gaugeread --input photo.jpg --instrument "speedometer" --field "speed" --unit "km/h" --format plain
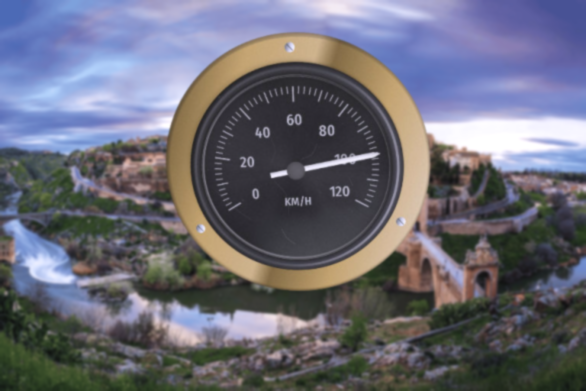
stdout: 100 km/h
